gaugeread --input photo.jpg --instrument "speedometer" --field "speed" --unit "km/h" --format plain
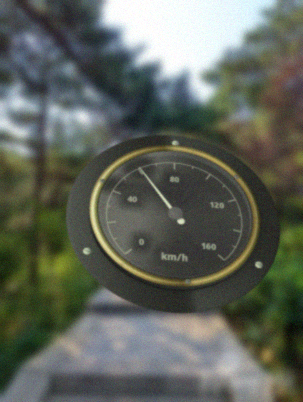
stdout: 60 km/h
